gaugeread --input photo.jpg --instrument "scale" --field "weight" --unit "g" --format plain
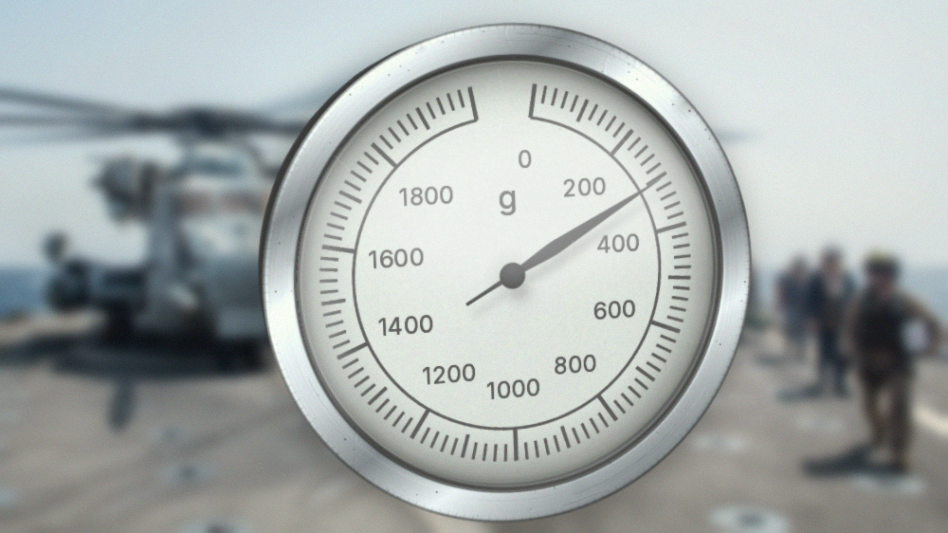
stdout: 300 g
